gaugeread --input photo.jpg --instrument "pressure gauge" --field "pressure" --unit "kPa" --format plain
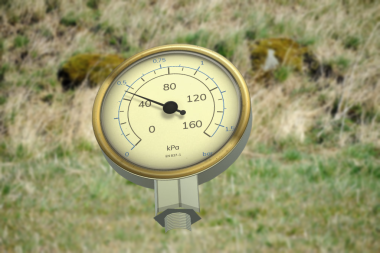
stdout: 45 kPa
